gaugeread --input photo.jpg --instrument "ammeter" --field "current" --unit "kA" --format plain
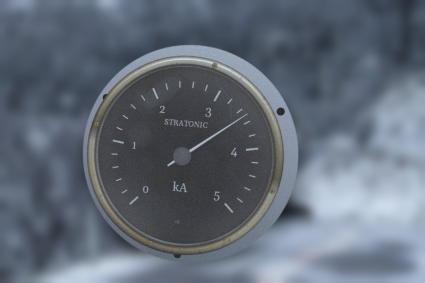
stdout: 3.5 kA
